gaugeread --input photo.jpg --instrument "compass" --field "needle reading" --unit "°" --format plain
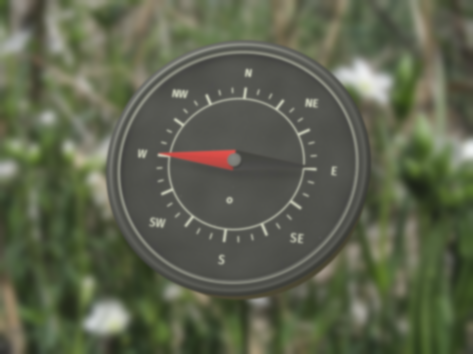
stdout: 270 °
